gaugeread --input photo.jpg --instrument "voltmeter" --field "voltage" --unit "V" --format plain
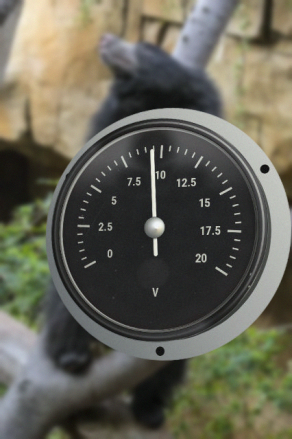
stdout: 9.5 V
